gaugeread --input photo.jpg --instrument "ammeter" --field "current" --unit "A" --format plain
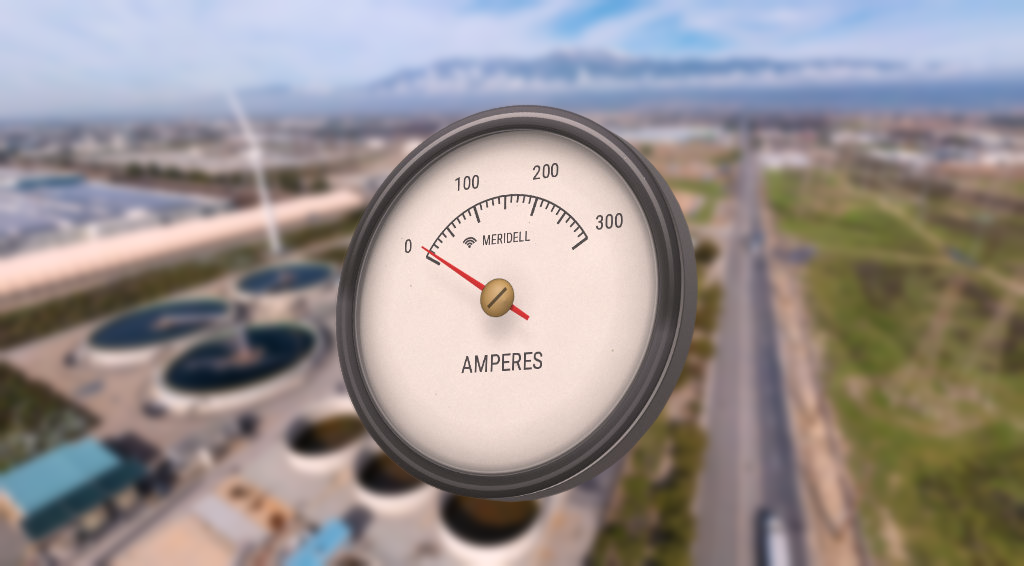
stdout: 10 A
